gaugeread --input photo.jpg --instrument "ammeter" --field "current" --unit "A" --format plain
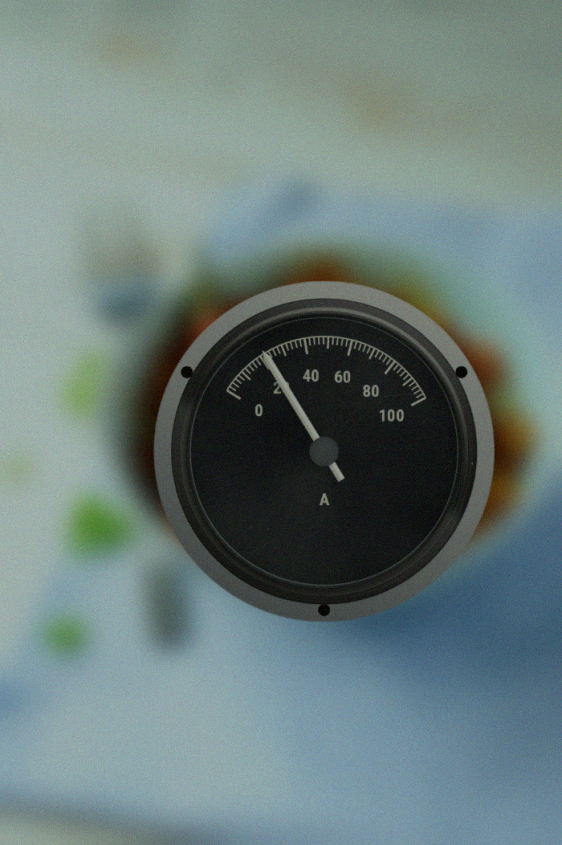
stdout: 22 A
